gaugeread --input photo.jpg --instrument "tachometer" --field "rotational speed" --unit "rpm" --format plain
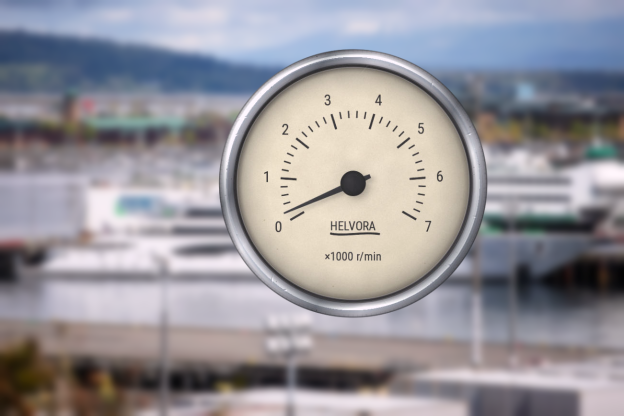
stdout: 200 rpm
